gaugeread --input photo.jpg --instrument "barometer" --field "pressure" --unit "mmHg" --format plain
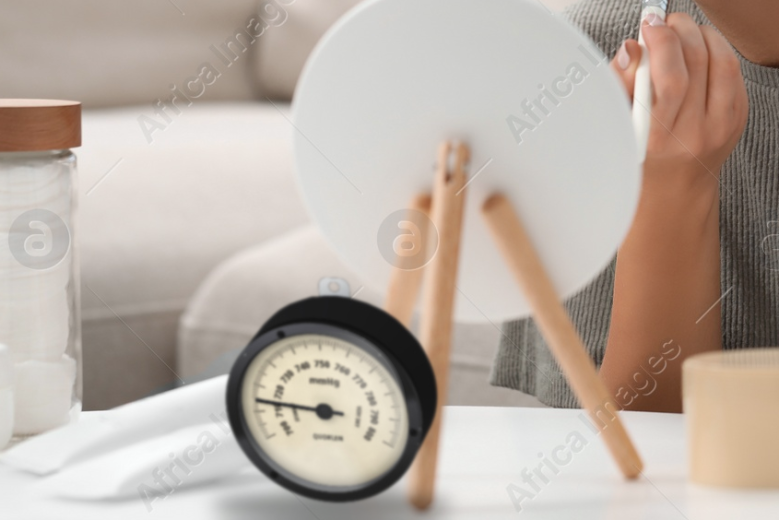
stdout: 715 mmHg
